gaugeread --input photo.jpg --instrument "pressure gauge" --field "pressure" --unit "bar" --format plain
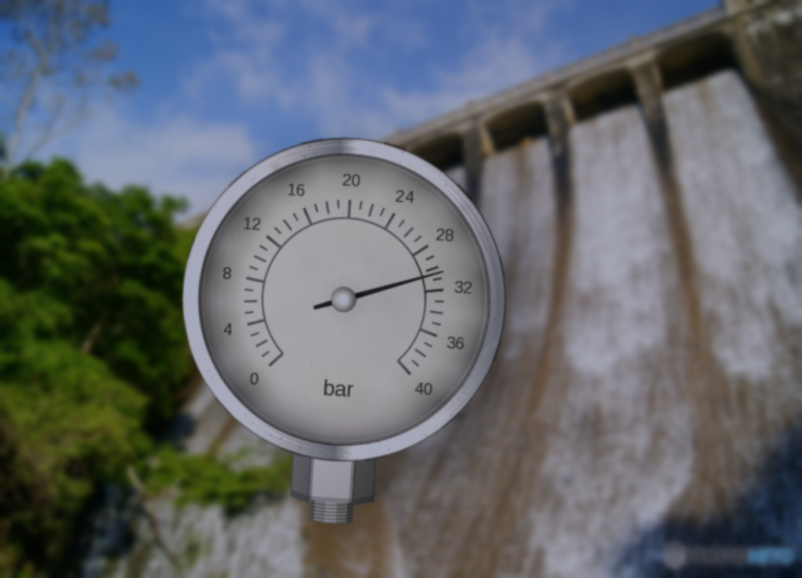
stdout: 30.5 bar
